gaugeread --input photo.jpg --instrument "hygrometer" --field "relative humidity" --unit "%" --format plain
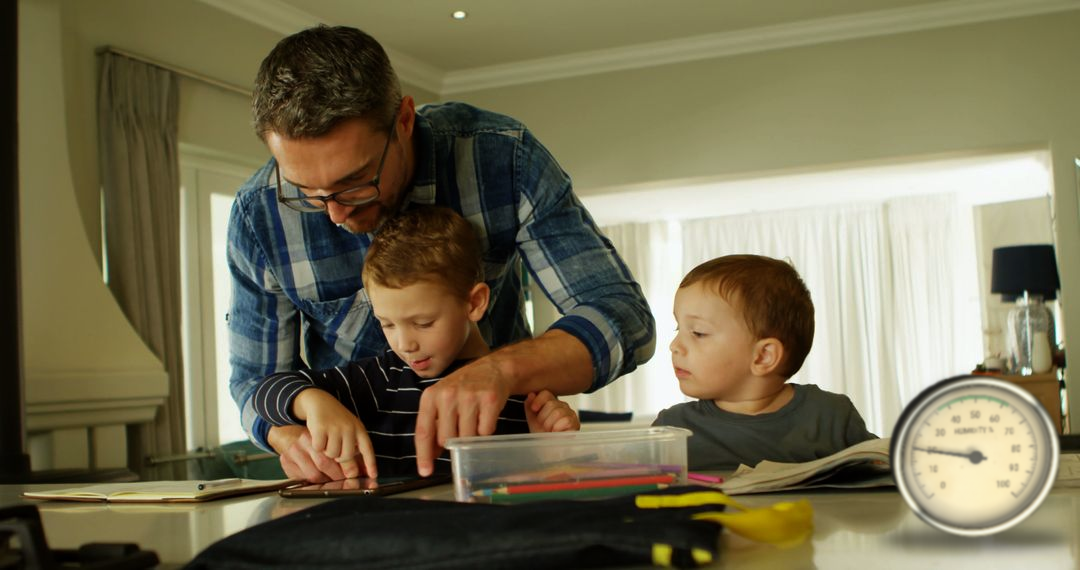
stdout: 20 %
